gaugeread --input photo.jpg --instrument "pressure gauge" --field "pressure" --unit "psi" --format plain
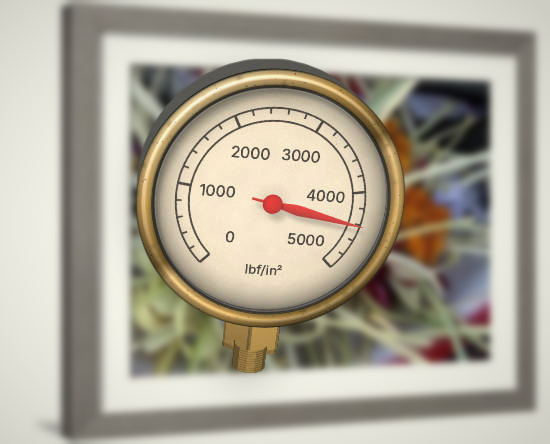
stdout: 4400 psi
